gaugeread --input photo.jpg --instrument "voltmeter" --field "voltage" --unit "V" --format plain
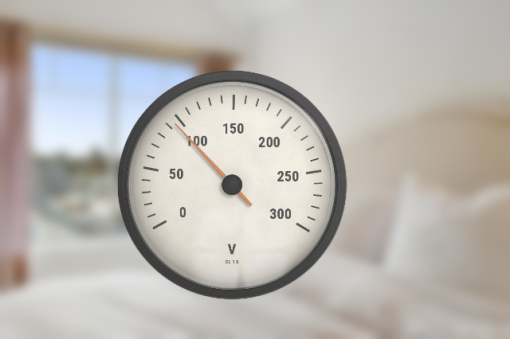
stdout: 95 V
